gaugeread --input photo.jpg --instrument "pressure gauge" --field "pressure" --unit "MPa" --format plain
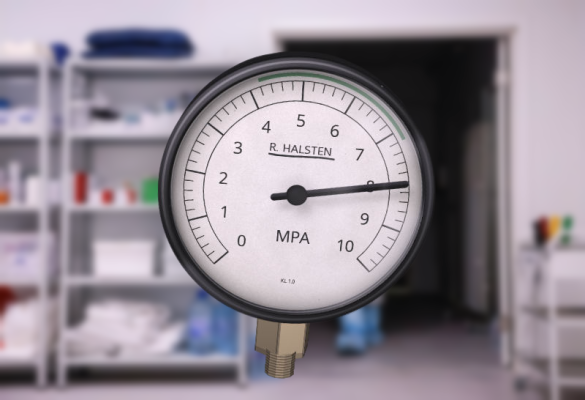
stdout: 8 MPa
